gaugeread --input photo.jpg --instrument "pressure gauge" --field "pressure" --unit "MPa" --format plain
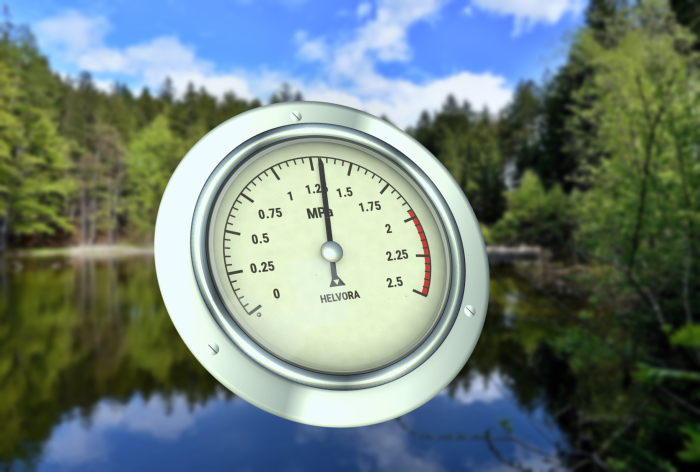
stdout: 1.3 MPa
